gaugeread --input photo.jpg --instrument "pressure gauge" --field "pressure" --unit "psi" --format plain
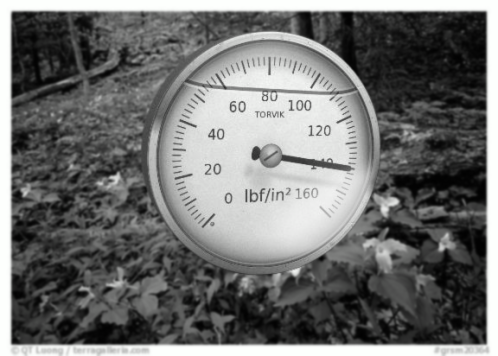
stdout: 140 psi
